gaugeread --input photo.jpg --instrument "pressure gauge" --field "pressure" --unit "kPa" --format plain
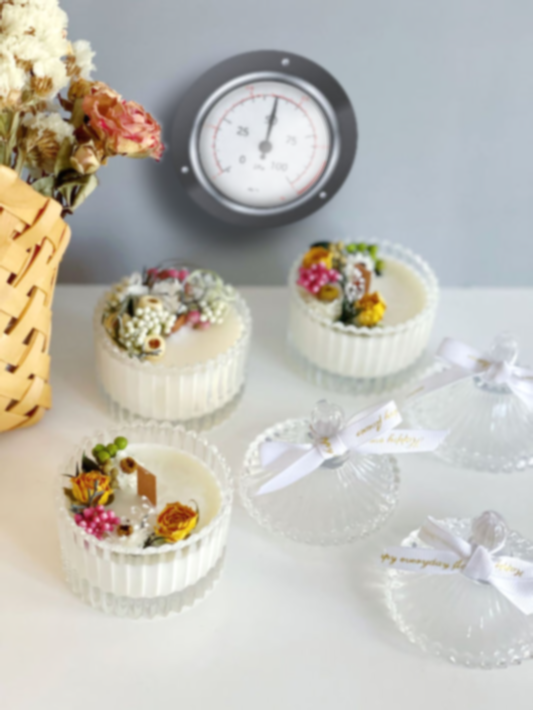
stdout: 50 kPa
